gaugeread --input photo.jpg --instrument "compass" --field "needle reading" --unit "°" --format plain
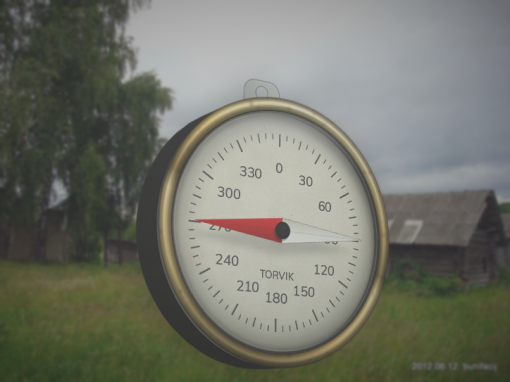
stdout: 270 °
